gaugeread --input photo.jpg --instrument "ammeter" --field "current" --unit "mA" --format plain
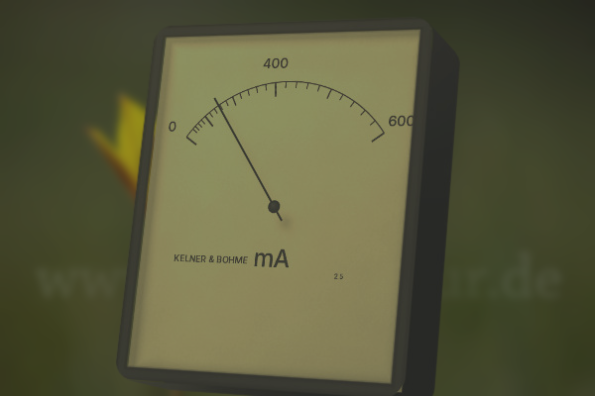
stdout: 260 mA
